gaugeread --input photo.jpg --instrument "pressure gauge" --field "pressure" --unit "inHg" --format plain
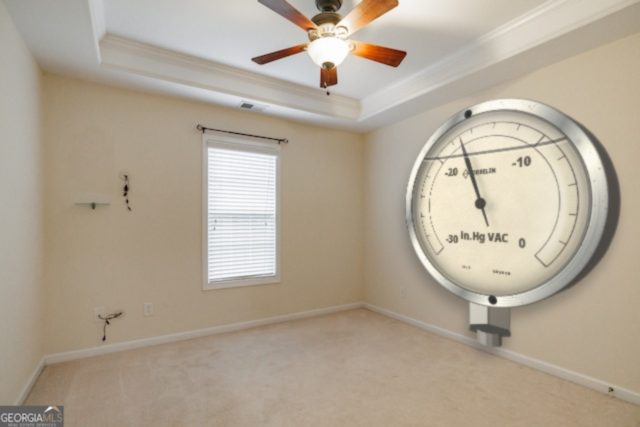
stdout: -17 inHg
